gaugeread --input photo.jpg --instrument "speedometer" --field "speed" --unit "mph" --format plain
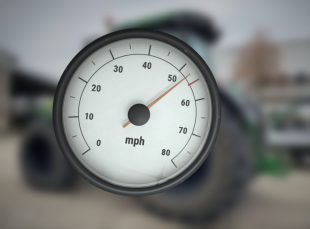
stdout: 52.5 mph
